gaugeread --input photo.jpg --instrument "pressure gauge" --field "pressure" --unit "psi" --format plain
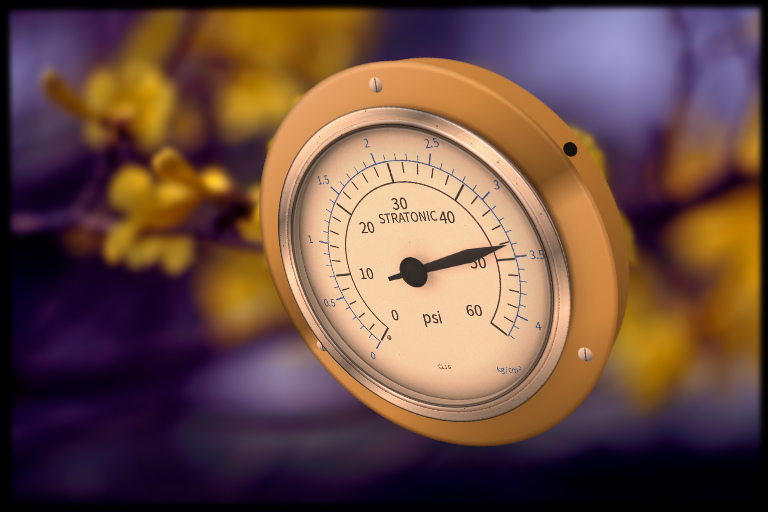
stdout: 48 psi
